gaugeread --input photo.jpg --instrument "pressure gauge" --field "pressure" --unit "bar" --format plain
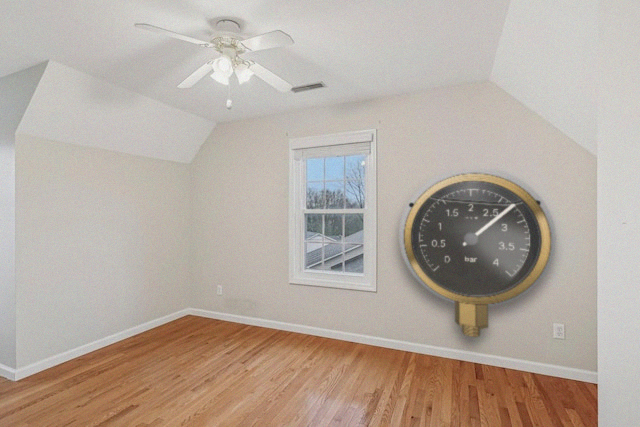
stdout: 2.7 bar
